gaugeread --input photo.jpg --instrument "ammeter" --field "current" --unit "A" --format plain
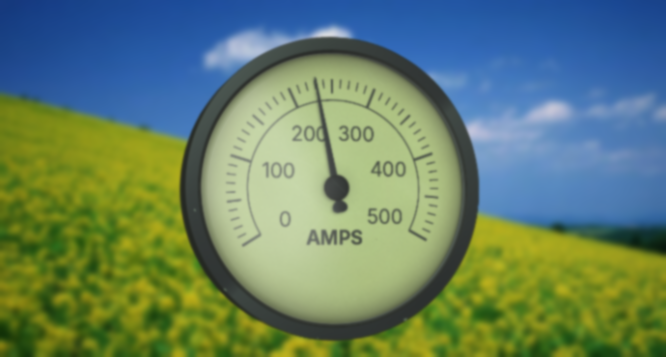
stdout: 230 A
